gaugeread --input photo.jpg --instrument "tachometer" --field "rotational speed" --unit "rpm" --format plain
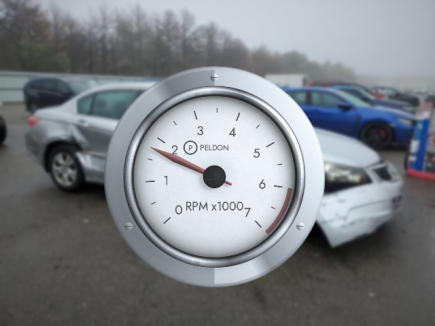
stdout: 1750 rpm
